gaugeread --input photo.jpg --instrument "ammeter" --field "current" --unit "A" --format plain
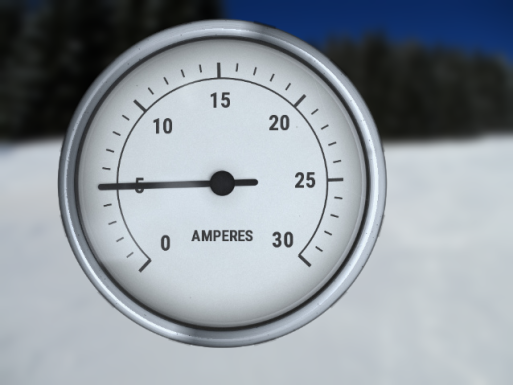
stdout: 5 A
